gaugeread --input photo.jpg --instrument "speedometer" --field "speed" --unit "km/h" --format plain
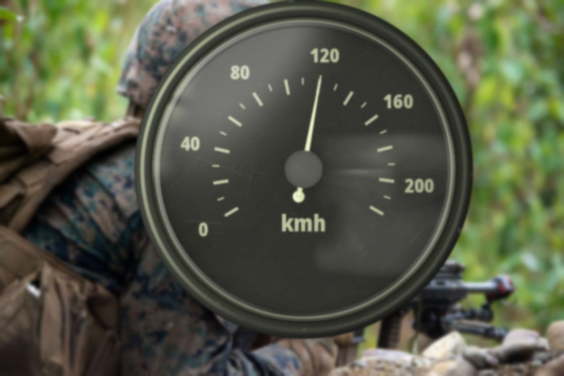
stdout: 120 km/h
